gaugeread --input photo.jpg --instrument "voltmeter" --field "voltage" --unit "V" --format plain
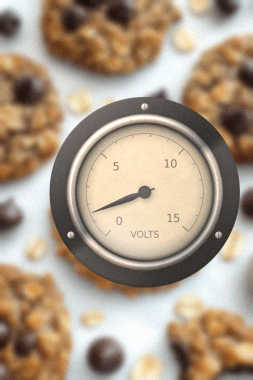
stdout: 1.5 V
